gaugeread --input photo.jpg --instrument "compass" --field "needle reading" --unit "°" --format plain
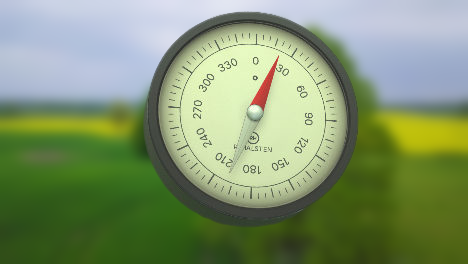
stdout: 20 °
